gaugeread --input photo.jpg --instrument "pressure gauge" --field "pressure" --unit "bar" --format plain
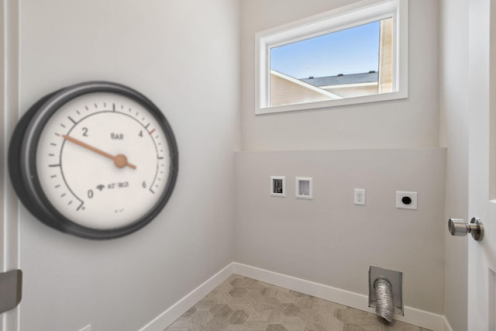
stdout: 1.6 bar
